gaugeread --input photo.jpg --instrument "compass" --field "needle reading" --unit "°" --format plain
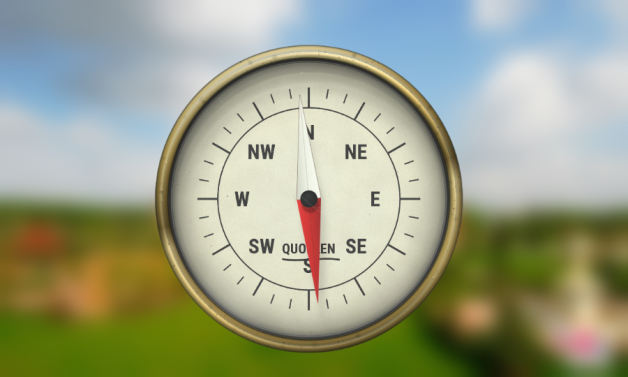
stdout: 175 °
